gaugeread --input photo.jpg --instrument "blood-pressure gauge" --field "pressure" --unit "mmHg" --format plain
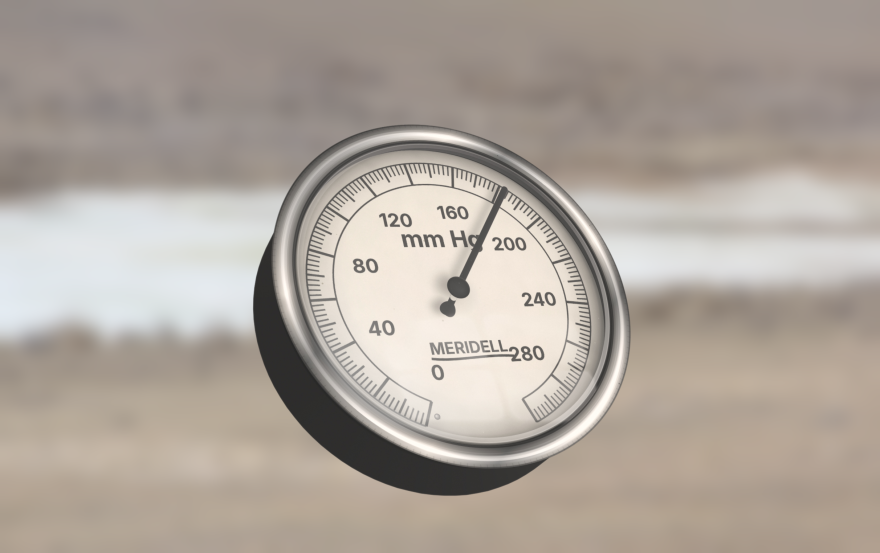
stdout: 182 mmHg
